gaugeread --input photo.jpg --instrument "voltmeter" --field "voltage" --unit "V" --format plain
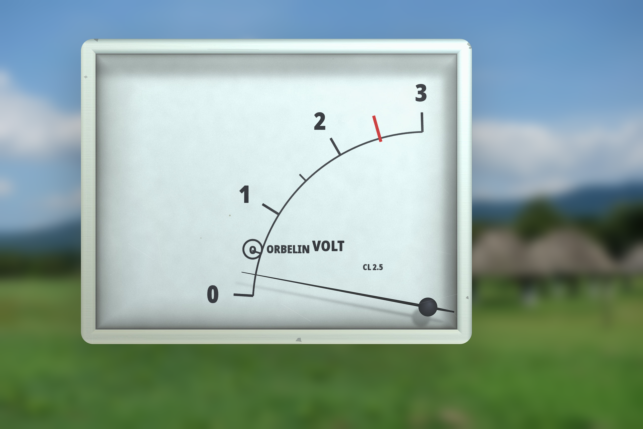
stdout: 0.25 V
